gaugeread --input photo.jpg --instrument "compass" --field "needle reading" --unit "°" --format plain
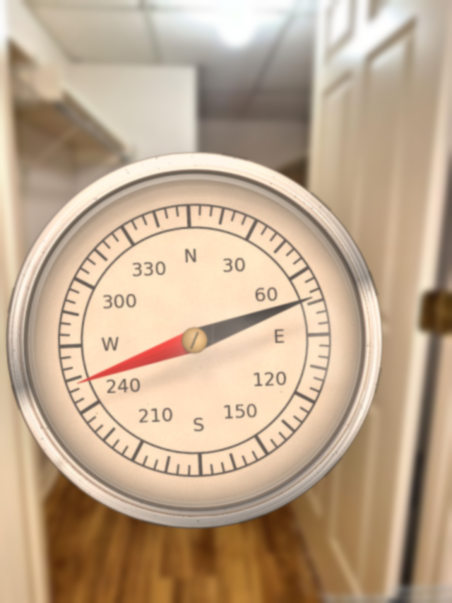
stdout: 252.5 °
